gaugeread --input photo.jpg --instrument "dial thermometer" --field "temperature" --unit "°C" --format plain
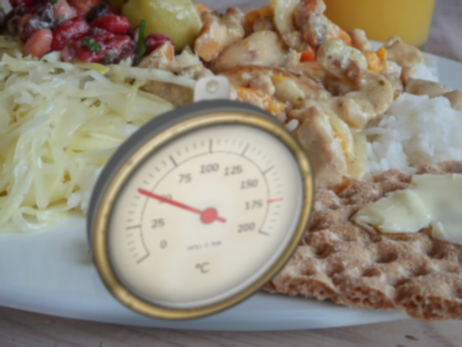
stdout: 50 °C
